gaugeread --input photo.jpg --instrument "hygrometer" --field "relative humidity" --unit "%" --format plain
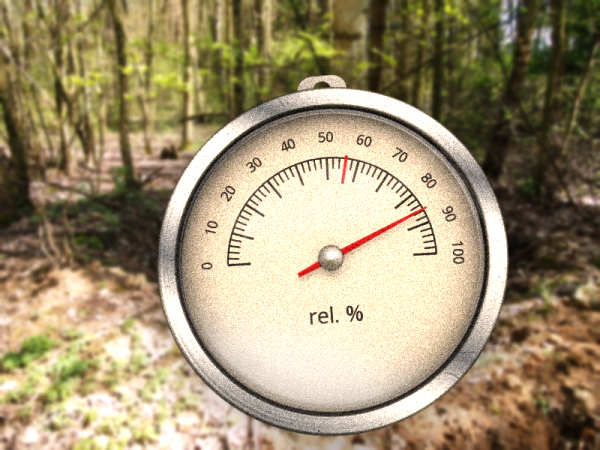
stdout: 86 %
